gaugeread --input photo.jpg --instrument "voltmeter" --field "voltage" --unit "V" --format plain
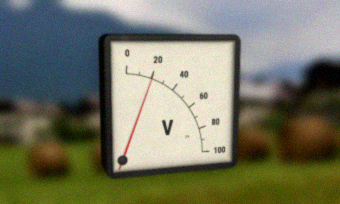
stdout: 20 V
